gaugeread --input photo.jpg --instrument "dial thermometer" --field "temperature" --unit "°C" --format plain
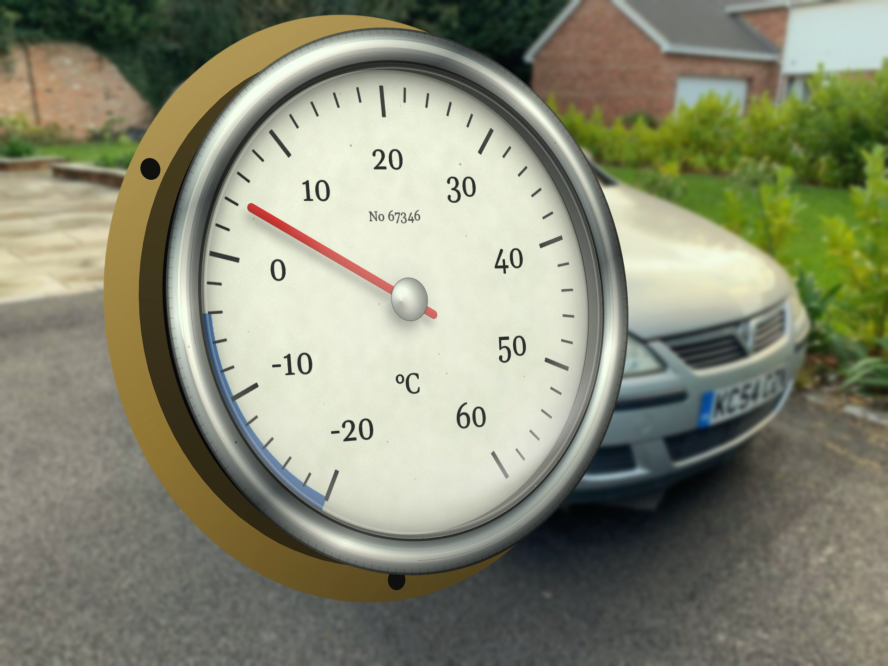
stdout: 4 °C
